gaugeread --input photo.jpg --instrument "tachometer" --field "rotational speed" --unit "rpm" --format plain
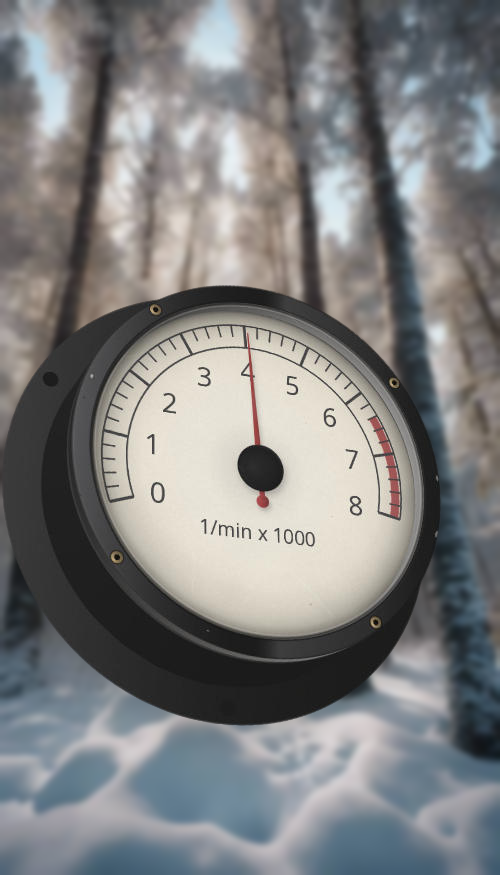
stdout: 4000 rpm
